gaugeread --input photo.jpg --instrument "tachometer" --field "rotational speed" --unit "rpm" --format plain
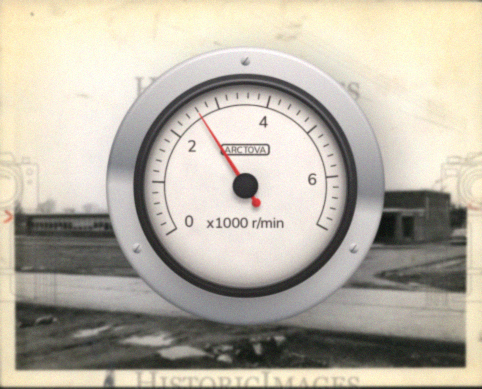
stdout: 2600 rpm
